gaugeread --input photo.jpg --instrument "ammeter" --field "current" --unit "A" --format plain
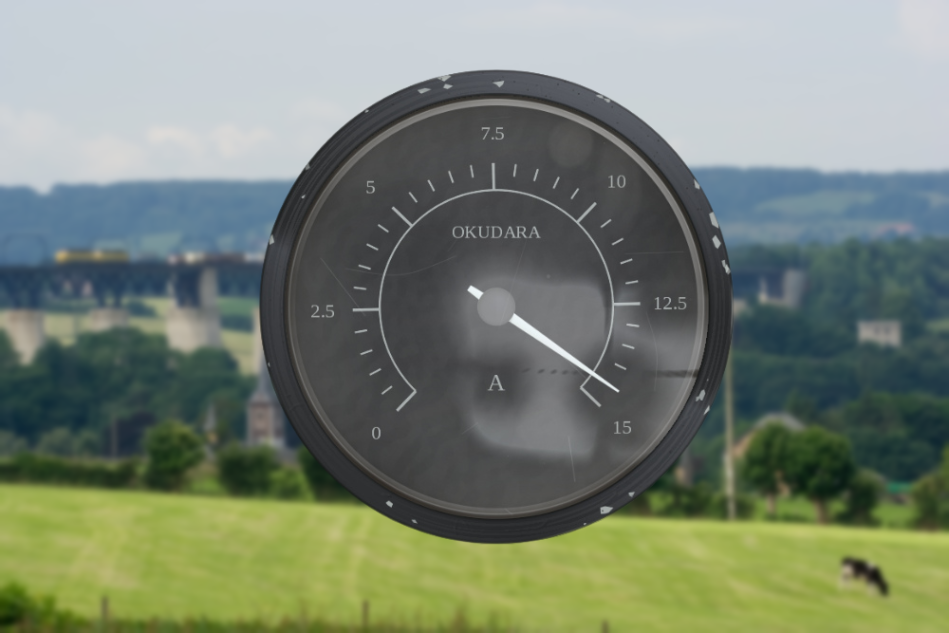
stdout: 14.5 A
